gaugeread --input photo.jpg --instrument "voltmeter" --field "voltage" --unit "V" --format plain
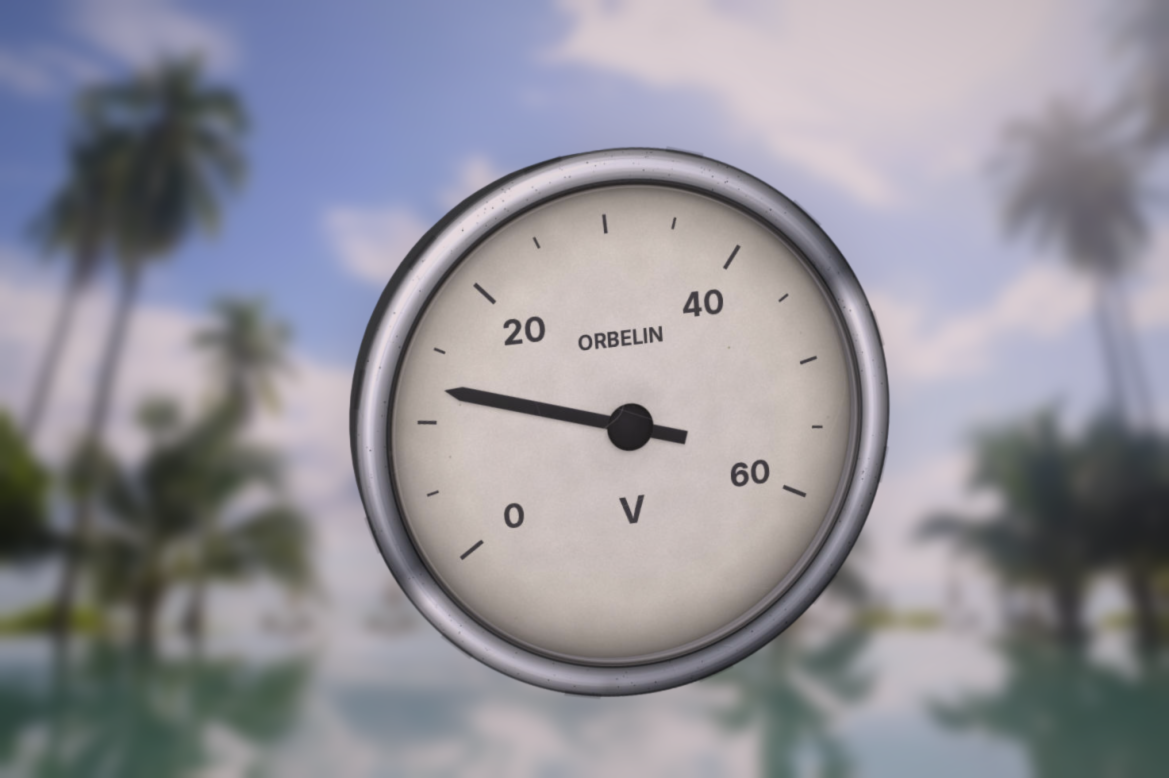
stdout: 12.5 V
